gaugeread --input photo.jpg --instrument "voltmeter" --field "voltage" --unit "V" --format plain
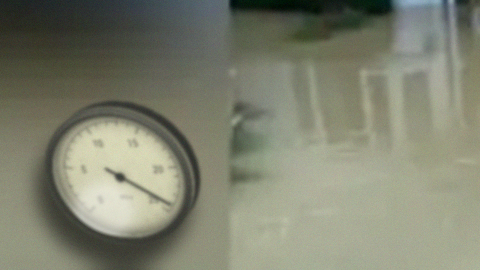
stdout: 24 V
